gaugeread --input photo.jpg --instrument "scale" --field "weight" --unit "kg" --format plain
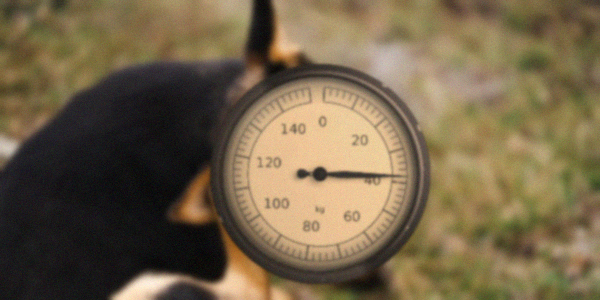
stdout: 38 kg
